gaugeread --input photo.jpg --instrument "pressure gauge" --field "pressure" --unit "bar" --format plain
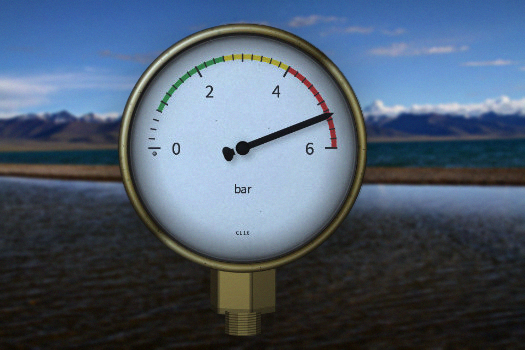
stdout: 5.3 bar
